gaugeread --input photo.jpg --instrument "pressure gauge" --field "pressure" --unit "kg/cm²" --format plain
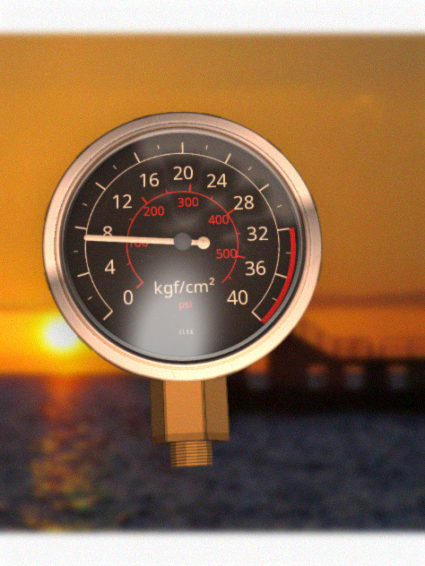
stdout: 7 kg/cm²
